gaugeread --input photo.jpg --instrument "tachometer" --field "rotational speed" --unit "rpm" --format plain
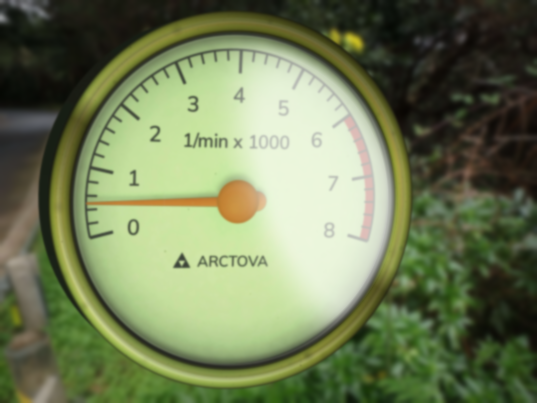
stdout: 500 rpm
